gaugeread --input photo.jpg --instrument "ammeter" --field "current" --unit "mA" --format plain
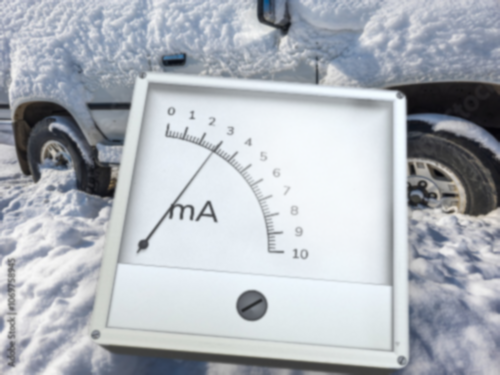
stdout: 3 mA
